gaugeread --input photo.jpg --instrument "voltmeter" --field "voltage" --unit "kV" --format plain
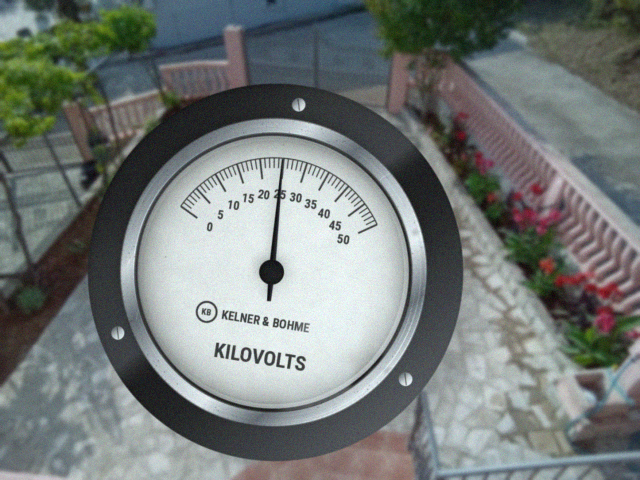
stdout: 25 kV
